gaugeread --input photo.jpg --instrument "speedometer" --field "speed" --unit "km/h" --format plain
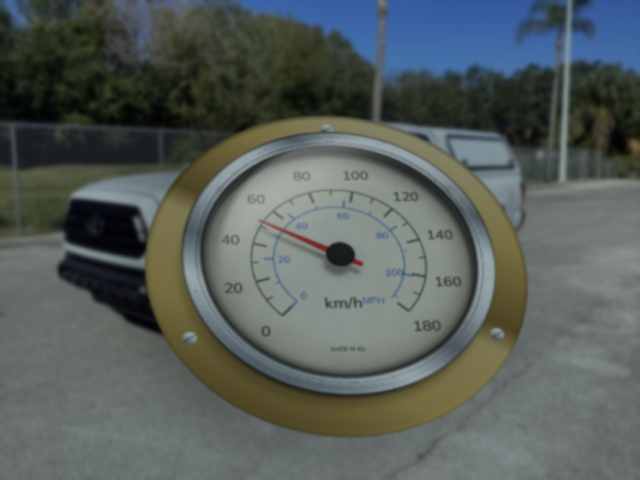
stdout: 50 km/h
